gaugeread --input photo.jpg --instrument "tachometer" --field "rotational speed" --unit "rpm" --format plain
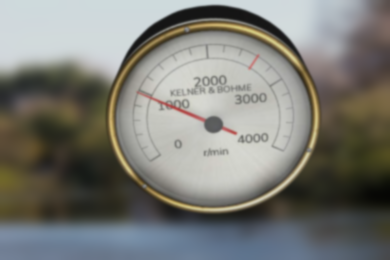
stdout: 1000 rpm
